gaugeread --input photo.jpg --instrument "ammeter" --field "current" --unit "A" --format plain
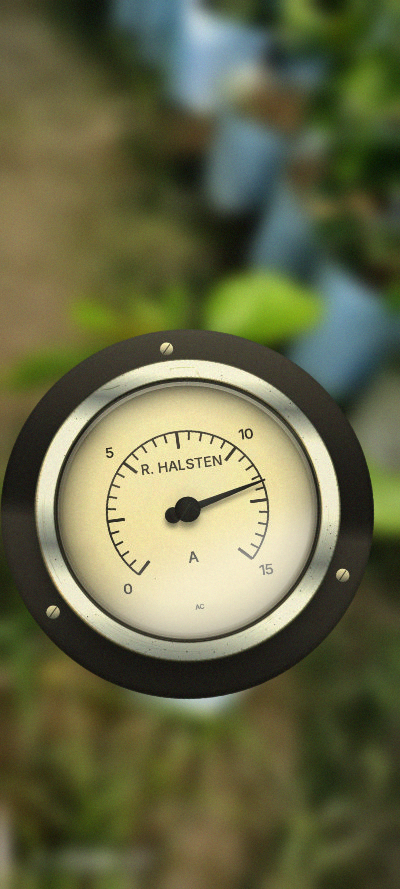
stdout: 11.75 A
